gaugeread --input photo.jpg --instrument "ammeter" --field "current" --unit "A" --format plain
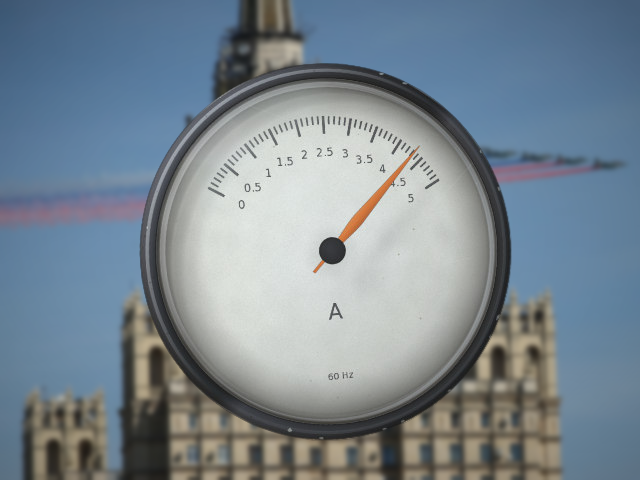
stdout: 4.3 A
